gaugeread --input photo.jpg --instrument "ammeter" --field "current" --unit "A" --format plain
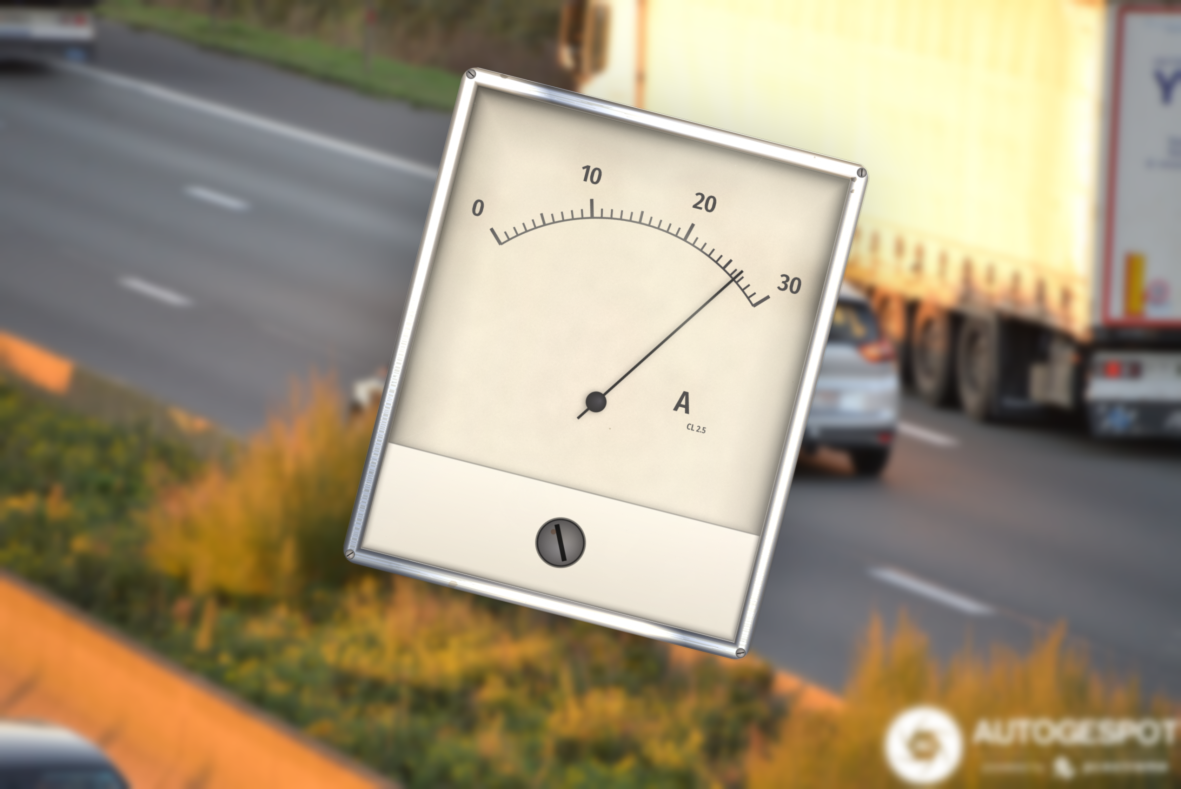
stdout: 26.5 A
